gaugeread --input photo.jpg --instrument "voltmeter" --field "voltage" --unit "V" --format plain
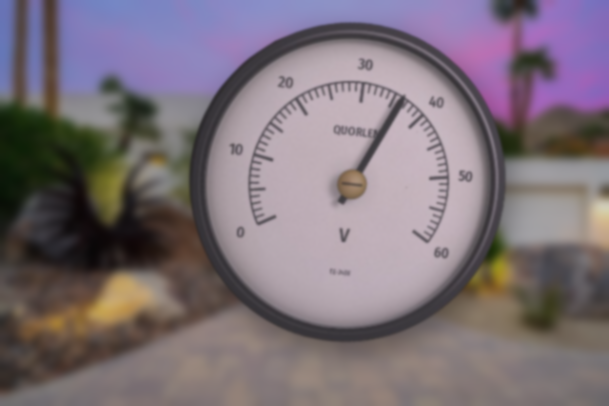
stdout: 36 V
